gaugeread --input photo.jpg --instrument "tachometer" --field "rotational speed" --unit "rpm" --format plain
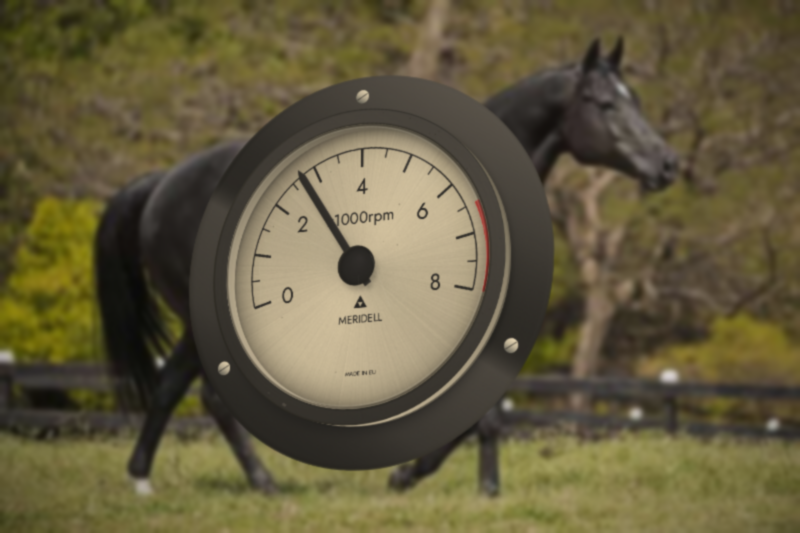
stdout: 2750 rpm
